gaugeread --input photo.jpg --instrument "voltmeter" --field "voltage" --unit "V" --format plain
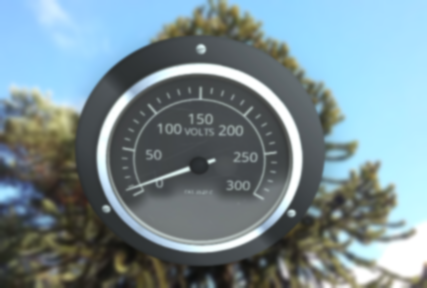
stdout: 10 V
